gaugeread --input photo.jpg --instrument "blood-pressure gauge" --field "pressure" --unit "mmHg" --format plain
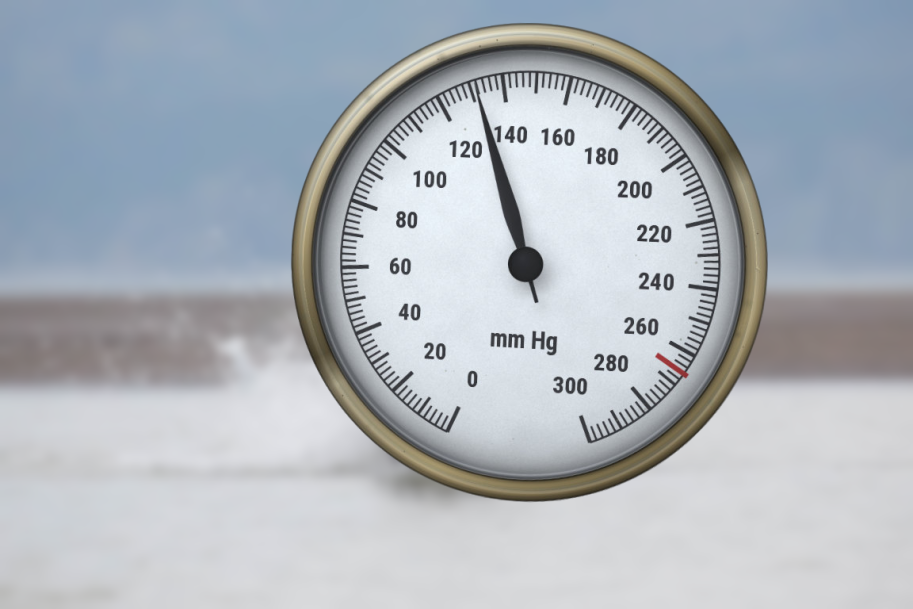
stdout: 132 mmHg
